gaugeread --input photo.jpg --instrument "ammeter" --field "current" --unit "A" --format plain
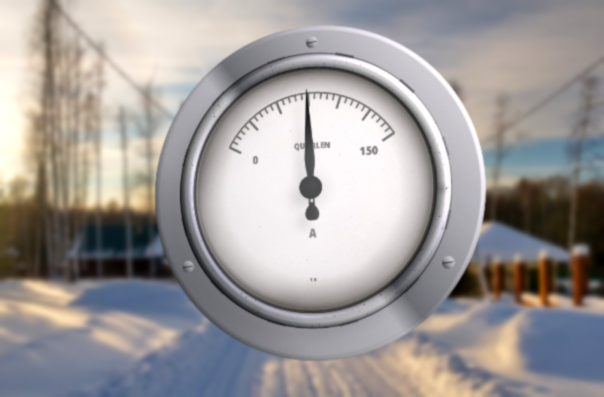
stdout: 75 A
